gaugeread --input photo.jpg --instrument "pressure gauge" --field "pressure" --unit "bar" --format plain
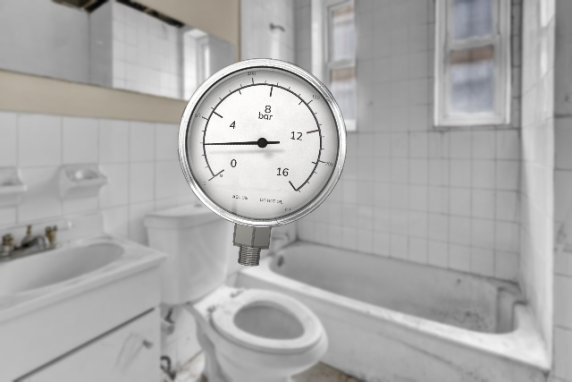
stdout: 2 bar
